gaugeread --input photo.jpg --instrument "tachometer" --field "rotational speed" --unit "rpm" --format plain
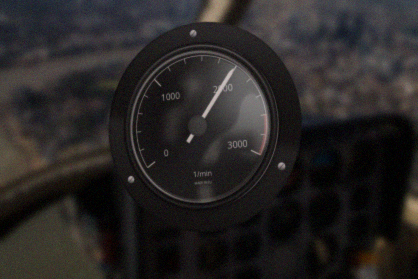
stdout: 2000 rpm
